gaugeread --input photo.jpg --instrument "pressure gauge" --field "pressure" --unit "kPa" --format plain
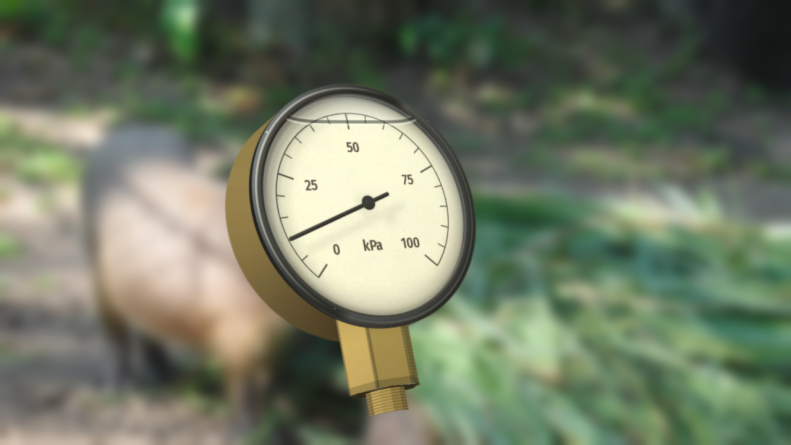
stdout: 10 kPa
